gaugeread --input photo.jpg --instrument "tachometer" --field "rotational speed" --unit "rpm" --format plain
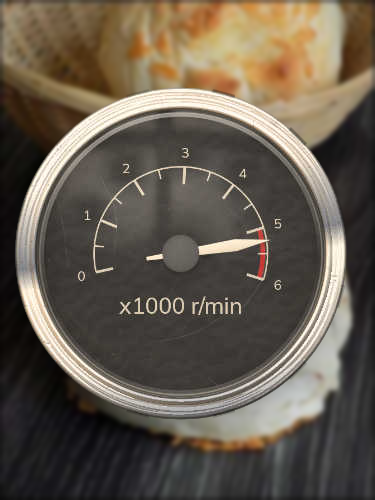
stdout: 5250 rpm
